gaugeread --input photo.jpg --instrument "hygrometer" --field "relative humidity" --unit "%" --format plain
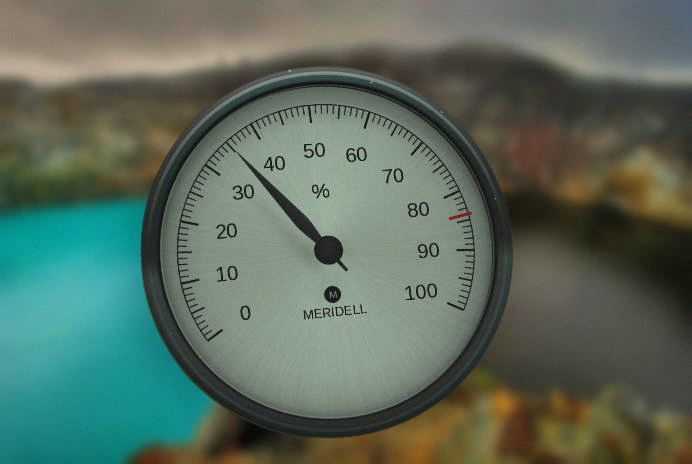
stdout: 35 %
